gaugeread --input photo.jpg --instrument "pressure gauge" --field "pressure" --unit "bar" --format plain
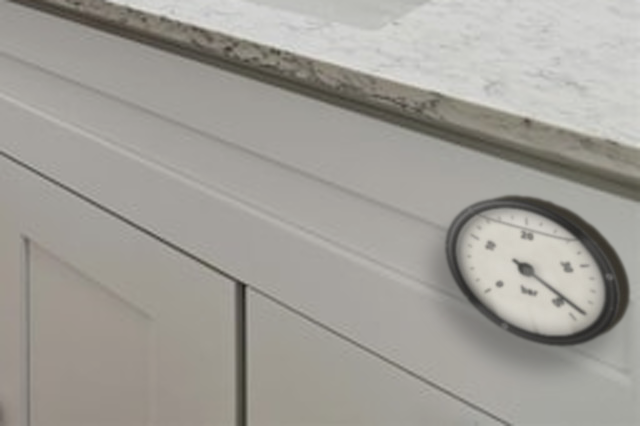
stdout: 38 bar
